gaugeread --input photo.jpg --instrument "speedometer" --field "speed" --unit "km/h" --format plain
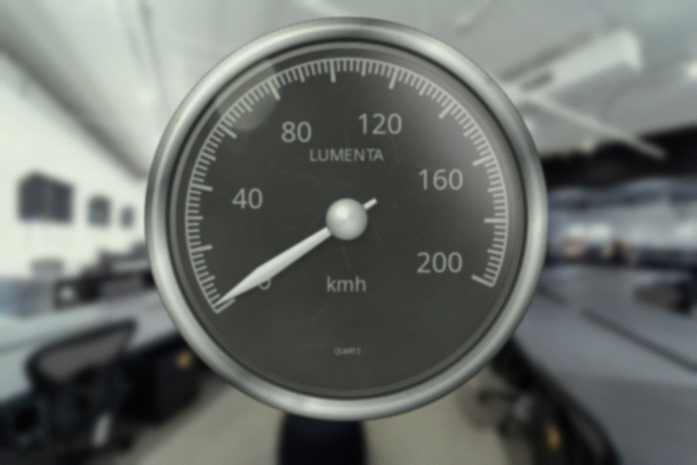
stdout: 2 km/h
